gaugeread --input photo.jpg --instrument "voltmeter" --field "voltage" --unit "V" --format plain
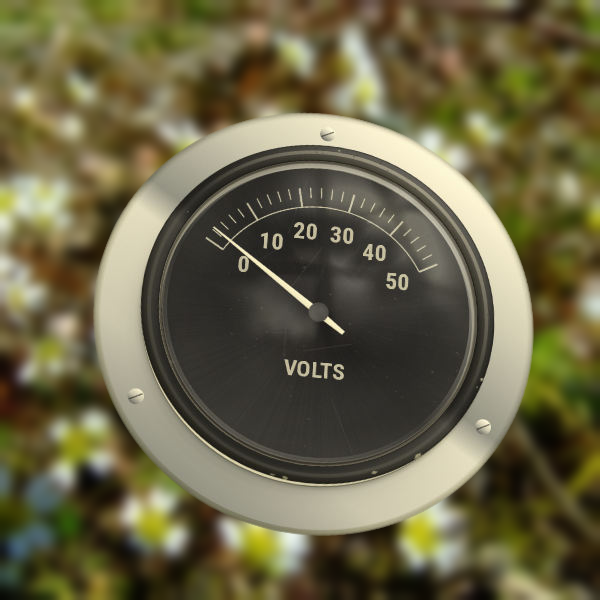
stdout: 2 V
